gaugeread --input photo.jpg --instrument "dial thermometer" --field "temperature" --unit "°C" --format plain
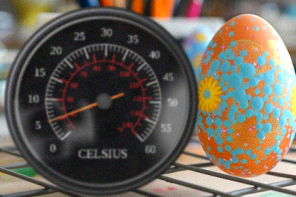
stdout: 5 °C
